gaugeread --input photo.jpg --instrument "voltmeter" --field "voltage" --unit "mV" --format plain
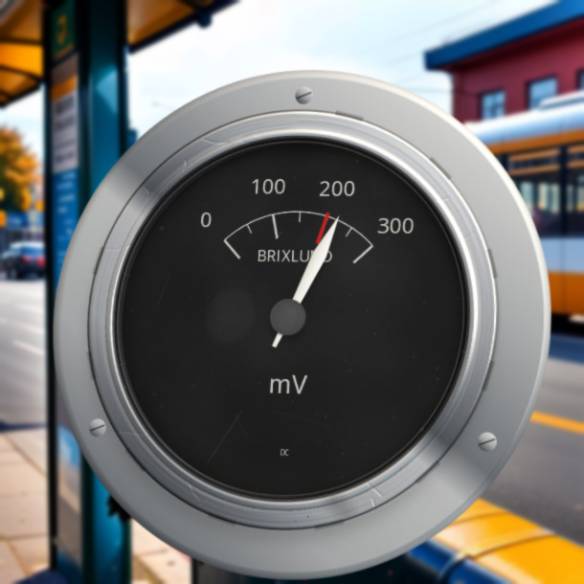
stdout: 225 mV
